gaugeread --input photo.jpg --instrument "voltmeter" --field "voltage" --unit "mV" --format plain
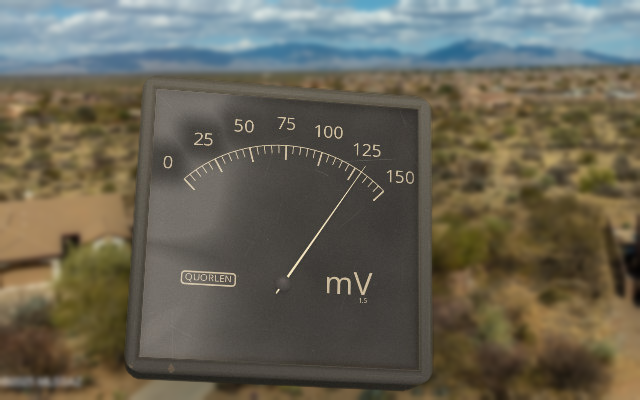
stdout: 130 mV
